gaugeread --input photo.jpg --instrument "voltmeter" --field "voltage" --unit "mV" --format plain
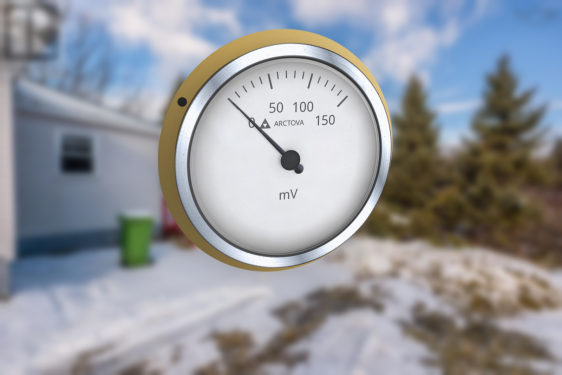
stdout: 0 mV
